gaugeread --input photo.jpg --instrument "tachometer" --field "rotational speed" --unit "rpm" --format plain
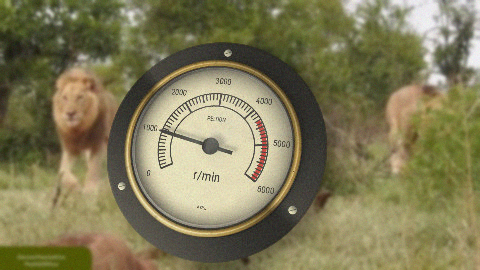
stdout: 1000 rpm
